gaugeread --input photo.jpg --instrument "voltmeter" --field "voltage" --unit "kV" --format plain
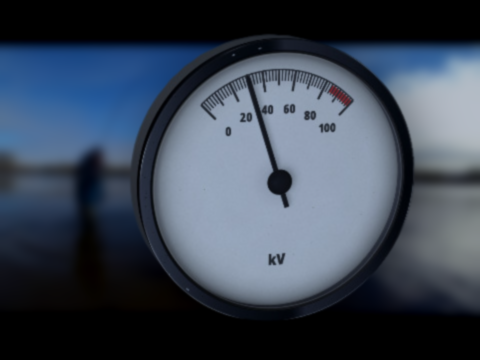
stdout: 30 kV
